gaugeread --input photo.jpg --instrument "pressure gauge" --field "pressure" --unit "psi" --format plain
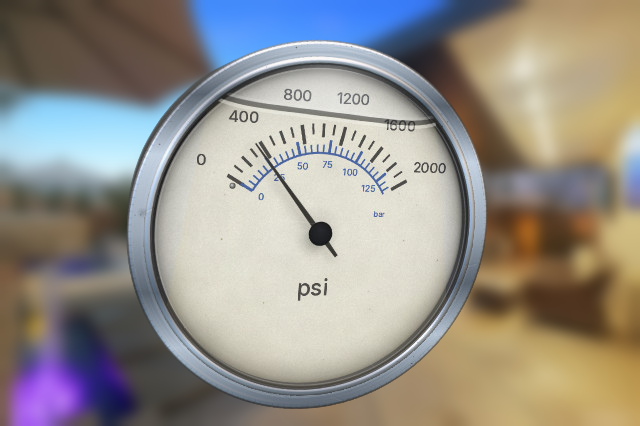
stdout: 350 psi
